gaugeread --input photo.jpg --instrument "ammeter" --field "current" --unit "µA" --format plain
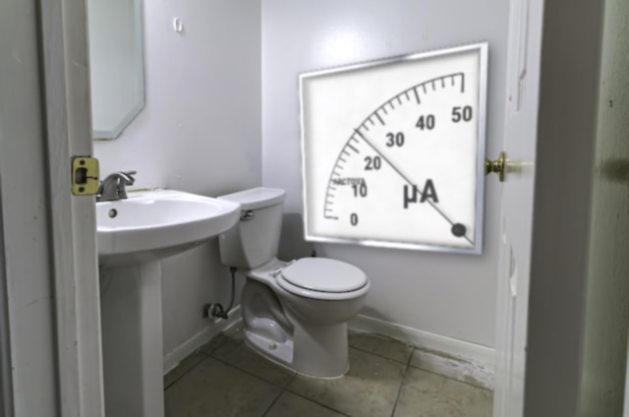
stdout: 24 µA
